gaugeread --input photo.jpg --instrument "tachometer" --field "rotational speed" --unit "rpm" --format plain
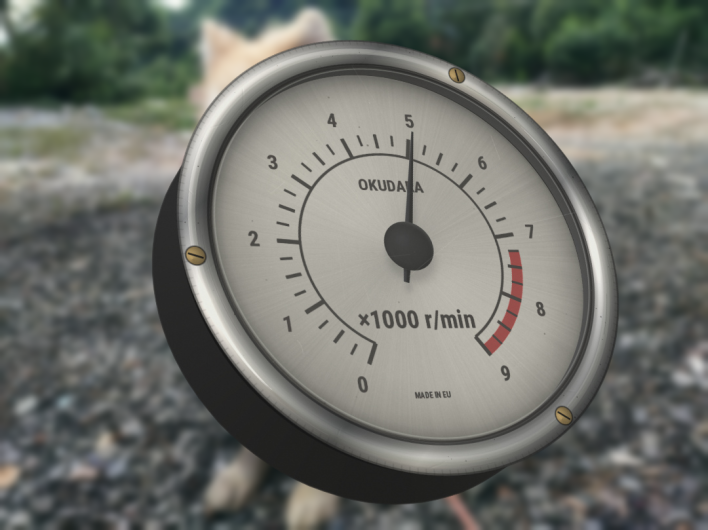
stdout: 5000 rpm
